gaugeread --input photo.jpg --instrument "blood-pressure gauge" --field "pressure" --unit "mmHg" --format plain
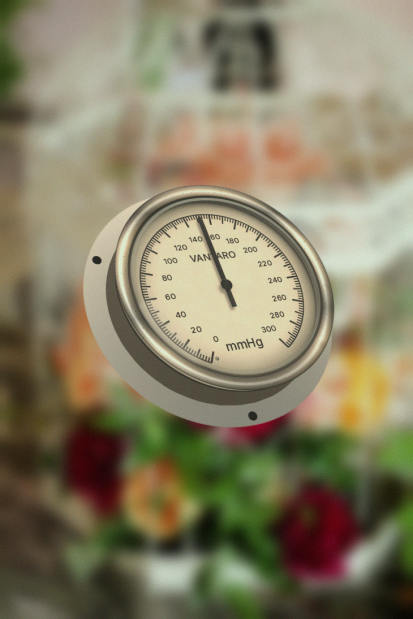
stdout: 150 mmHg
